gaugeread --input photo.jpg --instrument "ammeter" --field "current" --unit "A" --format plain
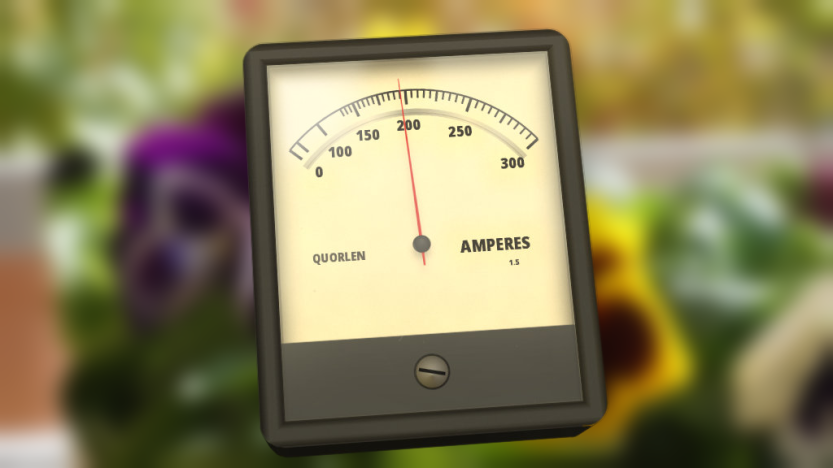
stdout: 195 A
